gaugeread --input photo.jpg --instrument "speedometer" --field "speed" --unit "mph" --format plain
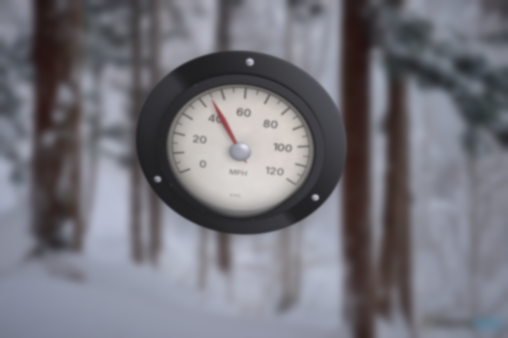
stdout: 45 mph
